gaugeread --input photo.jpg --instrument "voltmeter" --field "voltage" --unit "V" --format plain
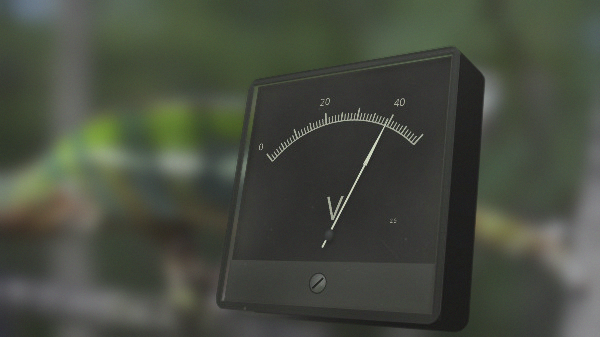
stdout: 40 V
